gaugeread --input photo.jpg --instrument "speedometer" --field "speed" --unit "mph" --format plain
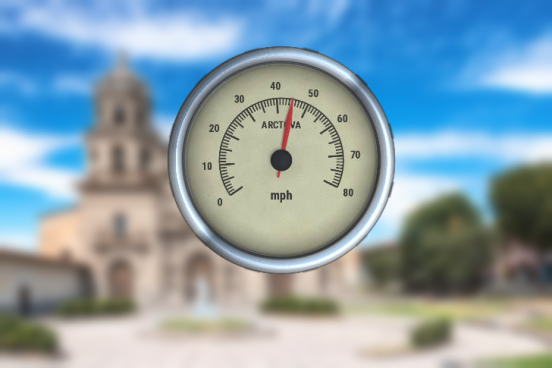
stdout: 45 mph
